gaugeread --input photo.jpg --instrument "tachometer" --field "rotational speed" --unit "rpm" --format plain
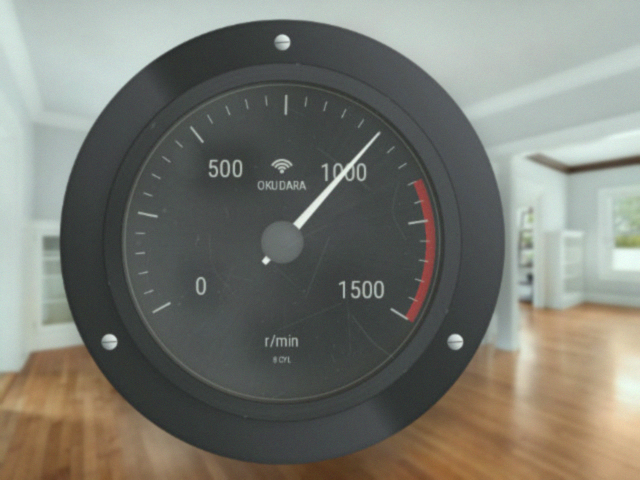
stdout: 1000 rpm
